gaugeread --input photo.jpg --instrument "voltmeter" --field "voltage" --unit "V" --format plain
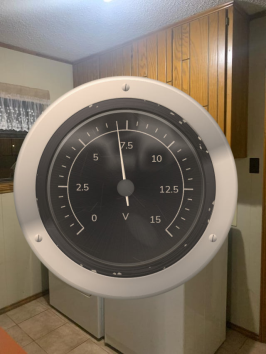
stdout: 7 V
